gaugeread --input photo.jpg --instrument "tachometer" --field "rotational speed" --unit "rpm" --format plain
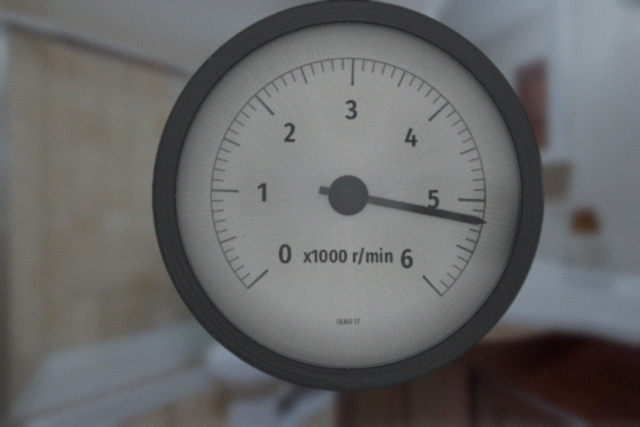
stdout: 5200 rpm
